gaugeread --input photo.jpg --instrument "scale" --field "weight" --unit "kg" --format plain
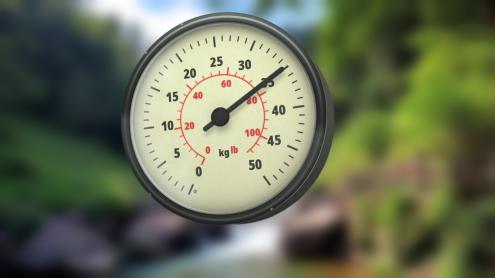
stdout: 35 kg
